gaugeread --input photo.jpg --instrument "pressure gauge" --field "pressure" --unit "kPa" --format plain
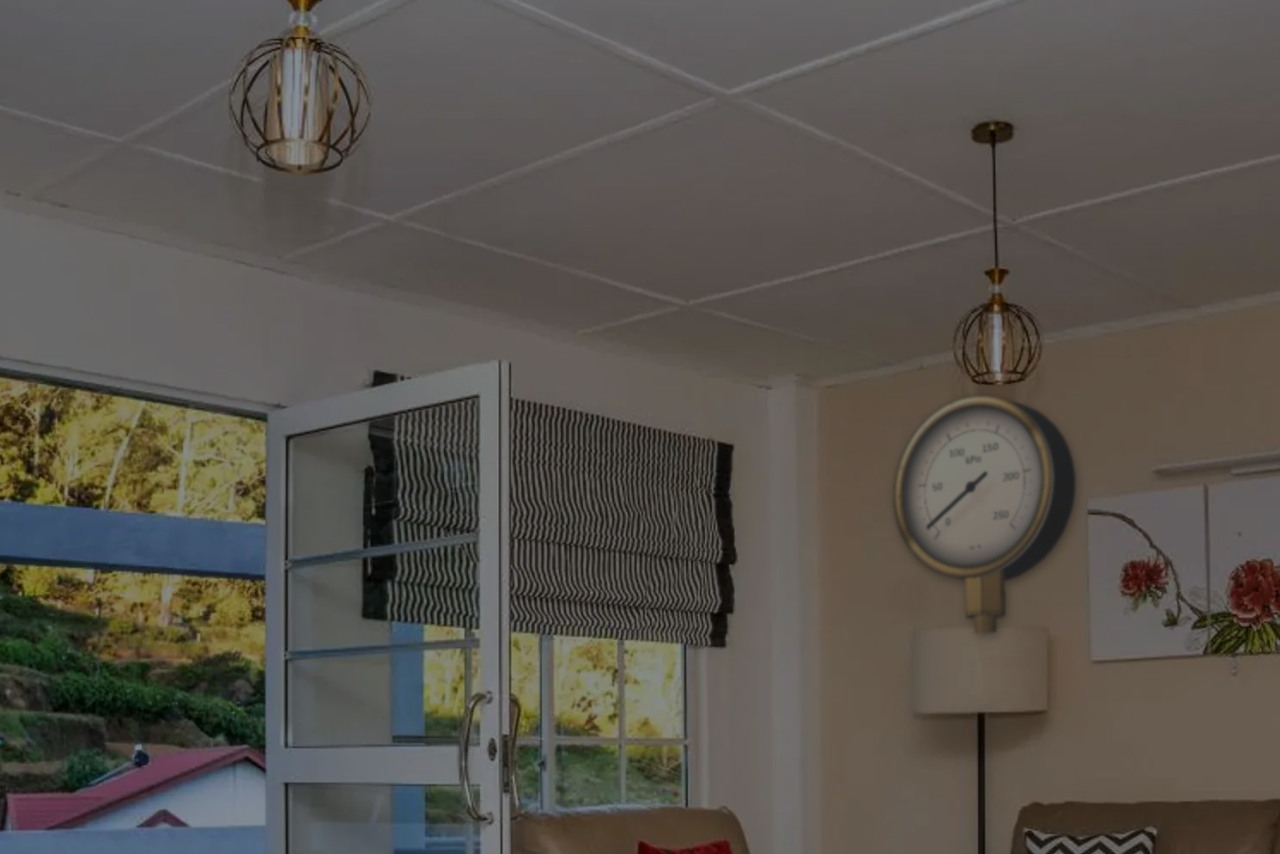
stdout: 10 kPa
